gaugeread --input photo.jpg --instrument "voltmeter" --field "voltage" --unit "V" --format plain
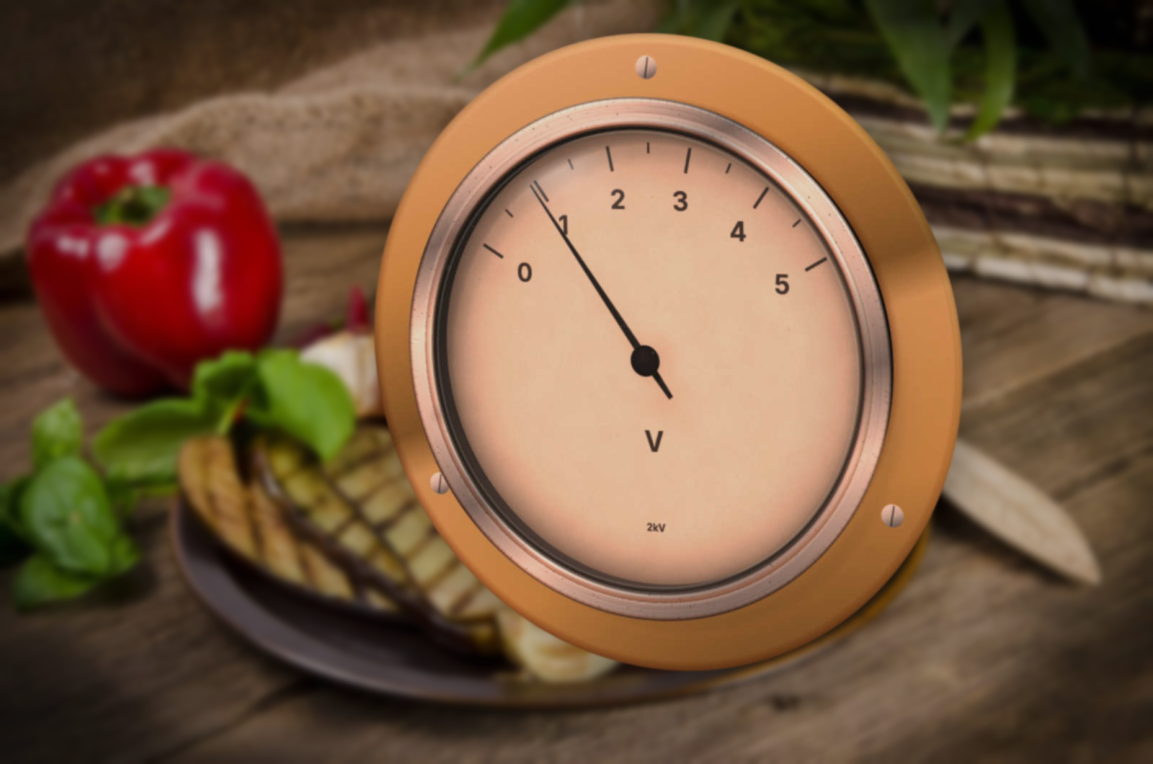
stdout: 1 V
